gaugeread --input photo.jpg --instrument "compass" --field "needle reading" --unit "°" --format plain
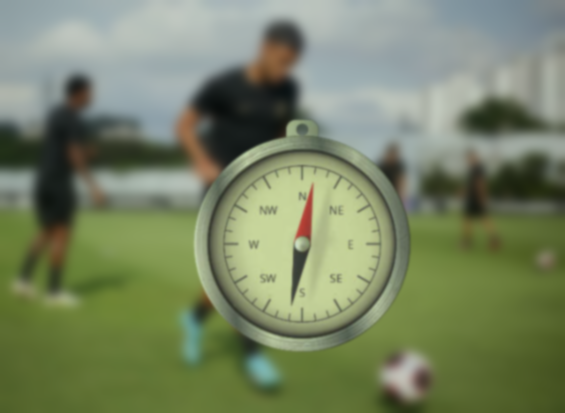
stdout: 10 °
